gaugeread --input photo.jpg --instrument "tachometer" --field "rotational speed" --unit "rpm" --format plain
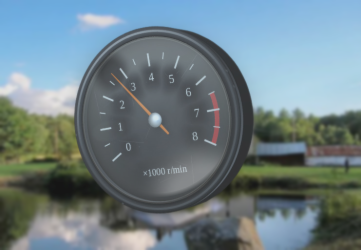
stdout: 2750 rpm
